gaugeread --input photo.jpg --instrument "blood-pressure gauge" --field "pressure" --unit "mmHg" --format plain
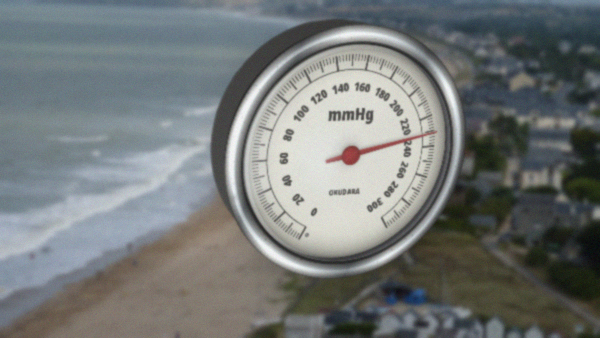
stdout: 230 mmHg
